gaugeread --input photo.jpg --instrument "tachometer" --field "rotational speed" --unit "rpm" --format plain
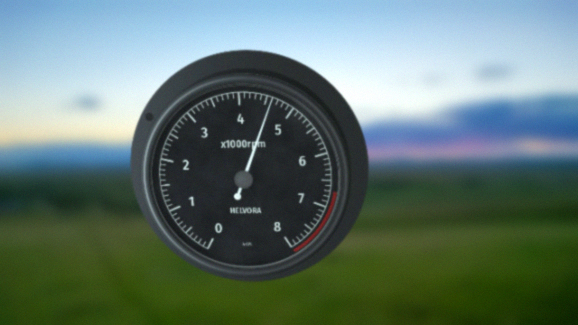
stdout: 4600 rpm
